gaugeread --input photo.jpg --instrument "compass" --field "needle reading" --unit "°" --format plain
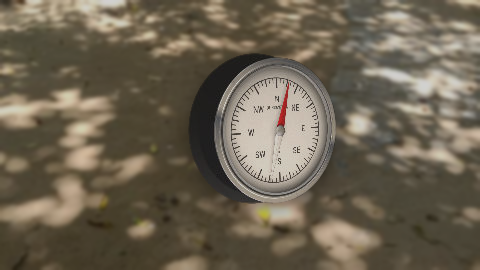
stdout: 15 °
